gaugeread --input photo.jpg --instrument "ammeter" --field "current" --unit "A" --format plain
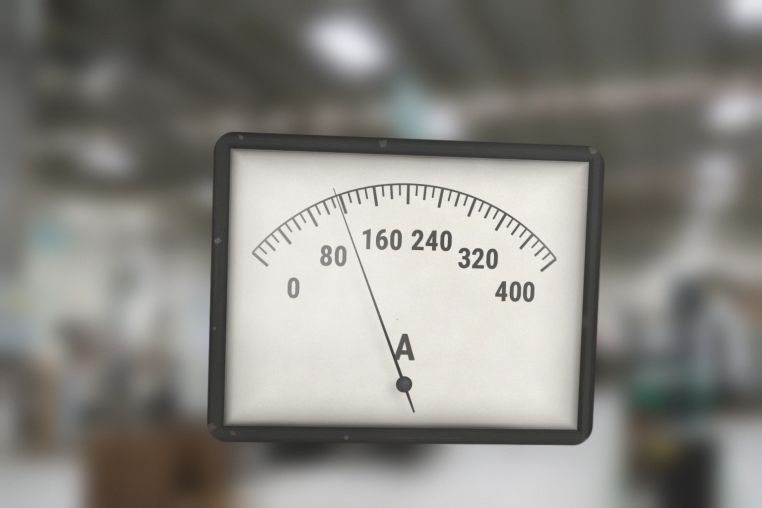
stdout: 115 A
